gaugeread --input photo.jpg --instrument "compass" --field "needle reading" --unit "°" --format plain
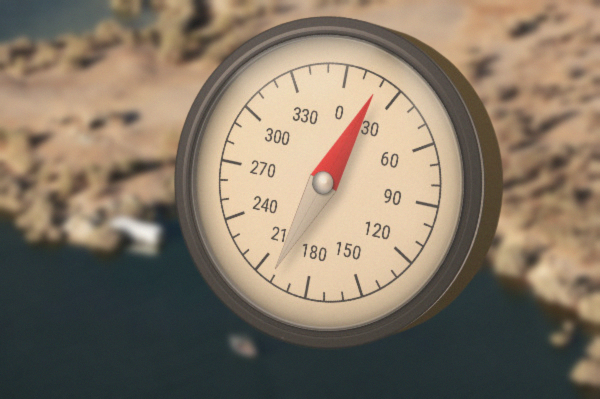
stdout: 20 °
